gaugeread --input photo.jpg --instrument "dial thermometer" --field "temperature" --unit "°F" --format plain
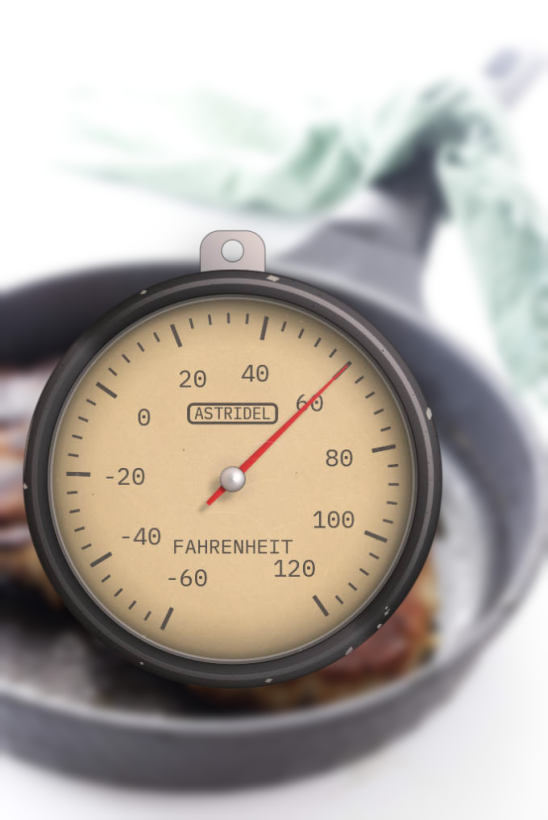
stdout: 60 °F
